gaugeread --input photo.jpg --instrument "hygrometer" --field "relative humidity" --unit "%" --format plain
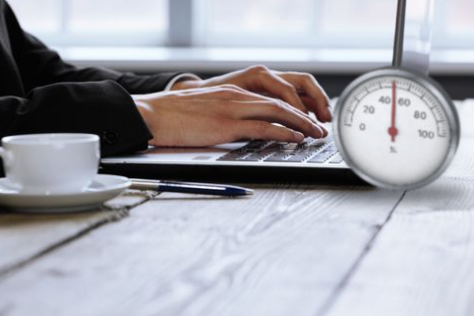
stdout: 50 %
